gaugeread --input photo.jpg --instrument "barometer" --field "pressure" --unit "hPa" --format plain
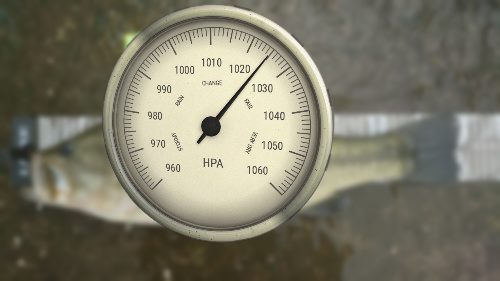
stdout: 1025 hPa
